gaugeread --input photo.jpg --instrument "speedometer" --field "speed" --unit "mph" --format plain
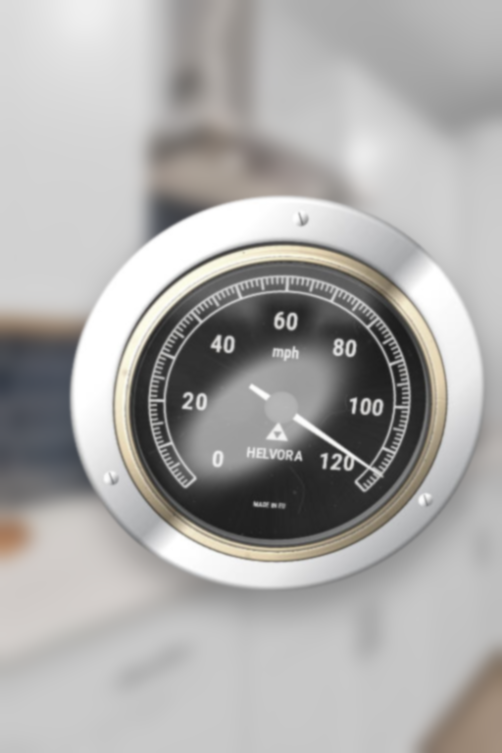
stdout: 115 mph
